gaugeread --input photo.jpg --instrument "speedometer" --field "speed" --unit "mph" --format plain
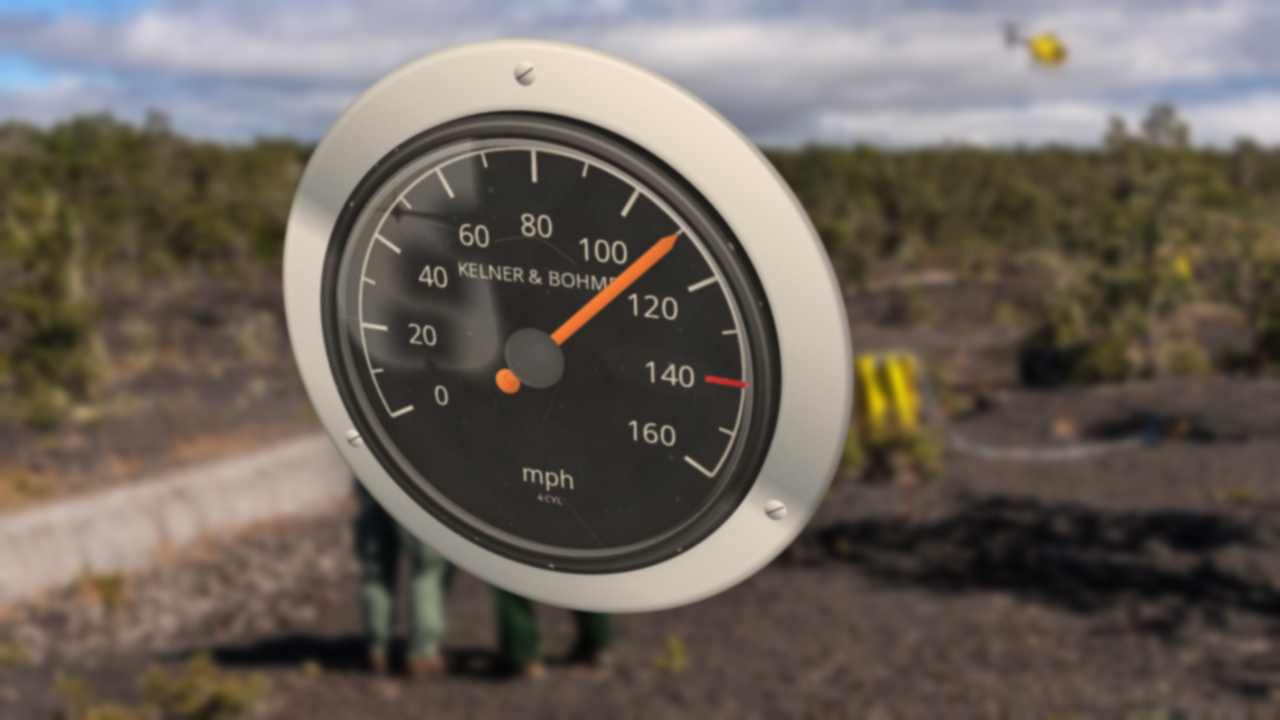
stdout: 110 mph
